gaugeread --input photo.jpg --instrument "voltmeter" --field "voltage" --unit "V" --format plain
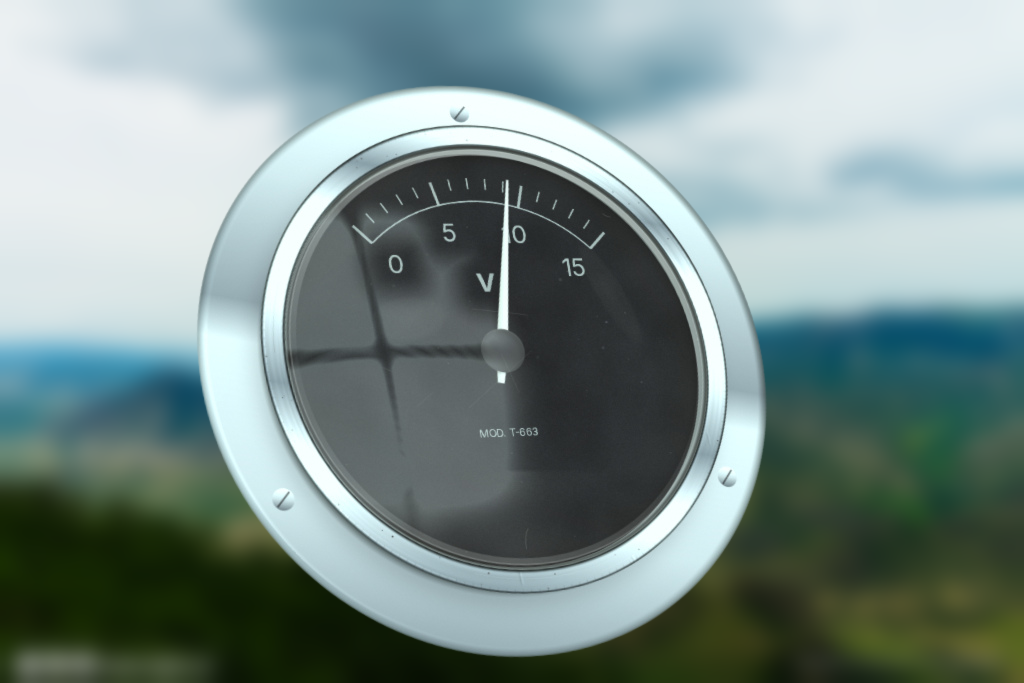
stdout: 9 V
